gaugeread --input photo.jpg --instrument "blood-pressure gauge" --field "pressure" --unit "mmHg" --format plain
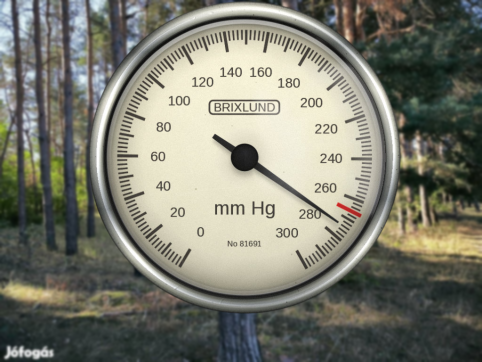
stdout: 274 mmHg
